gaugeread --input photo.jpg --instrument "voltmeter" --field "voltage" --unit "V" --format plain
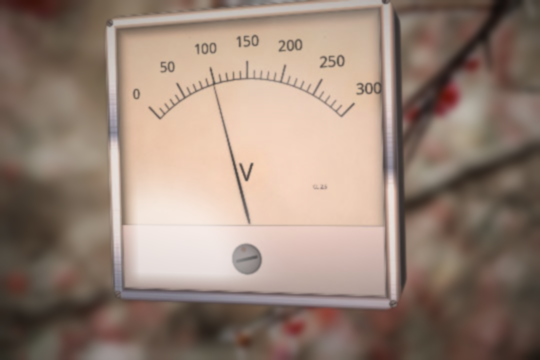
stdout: 100 V
